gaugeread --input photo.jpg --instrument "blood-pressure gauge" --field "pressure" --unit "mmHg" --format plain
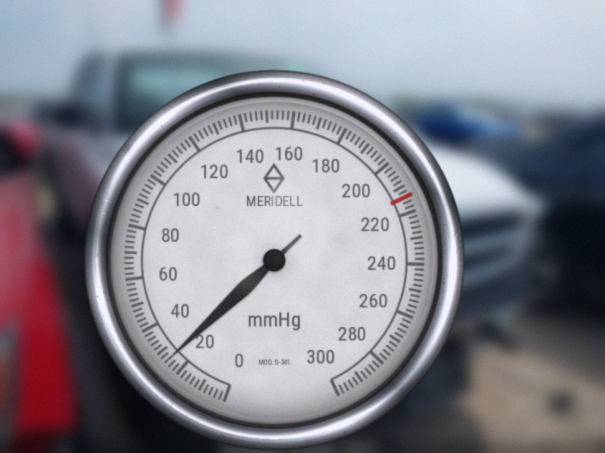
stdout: 26 mmHg
